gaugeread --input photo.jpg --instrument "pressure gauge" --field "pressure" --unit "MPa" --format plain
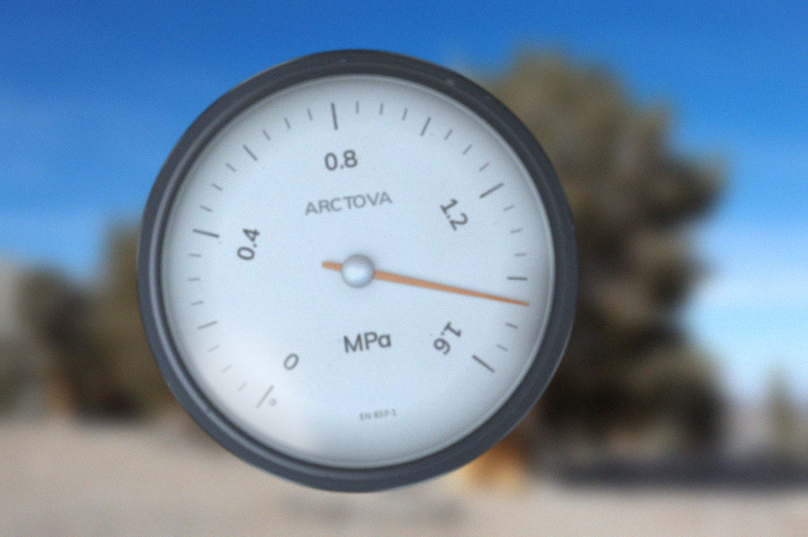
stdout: 1.45 MPa
